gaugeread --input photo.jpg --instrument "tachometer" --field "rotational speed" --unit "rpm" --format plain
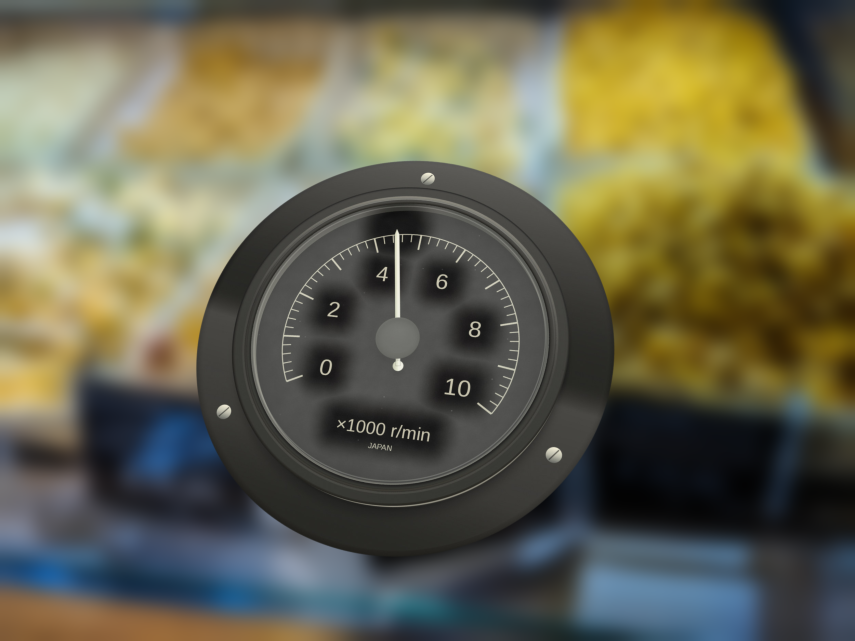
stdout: 4500 rpm
